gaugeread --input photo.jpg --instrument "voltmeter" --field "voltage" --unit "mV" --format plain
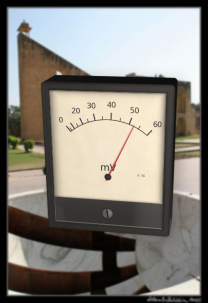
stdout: 52.5 mV
